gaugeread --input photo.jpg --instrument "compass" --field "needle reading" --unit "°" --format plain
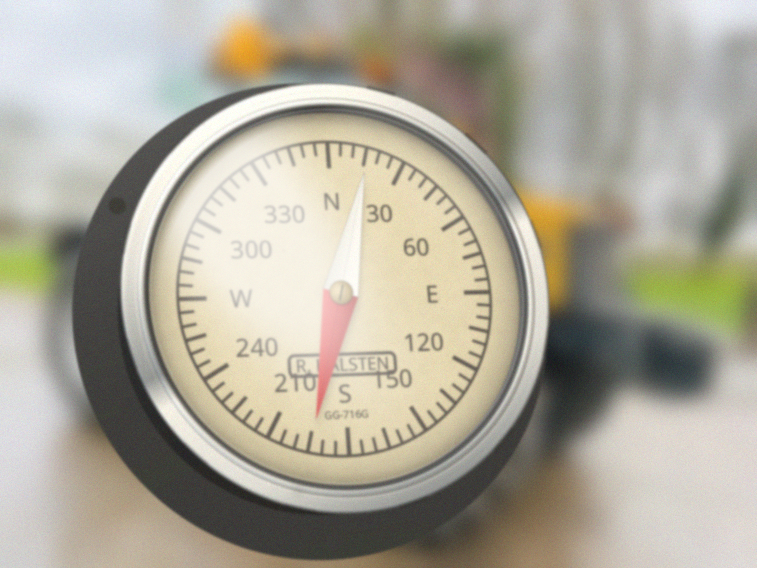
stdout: 195 °
